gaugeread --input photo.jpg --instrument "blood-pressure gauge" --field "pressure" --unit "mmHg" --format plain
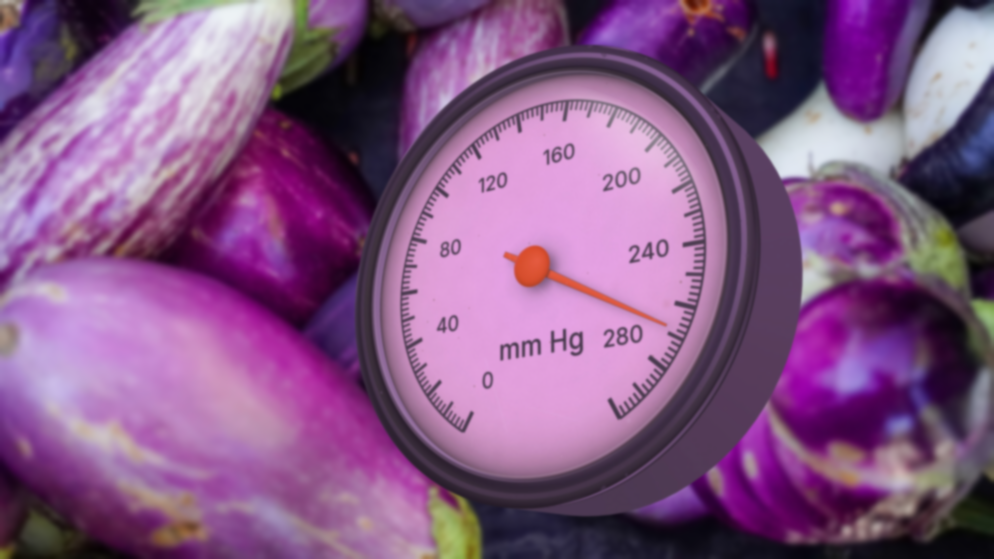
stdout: 268 mmHg
